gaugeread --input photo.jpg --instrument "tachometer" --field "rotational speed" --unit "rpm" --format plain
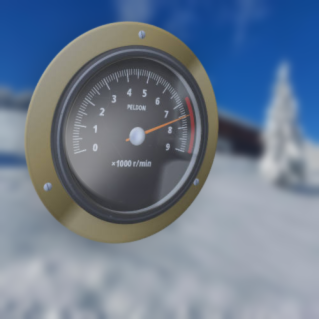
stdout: 7500 rpm
